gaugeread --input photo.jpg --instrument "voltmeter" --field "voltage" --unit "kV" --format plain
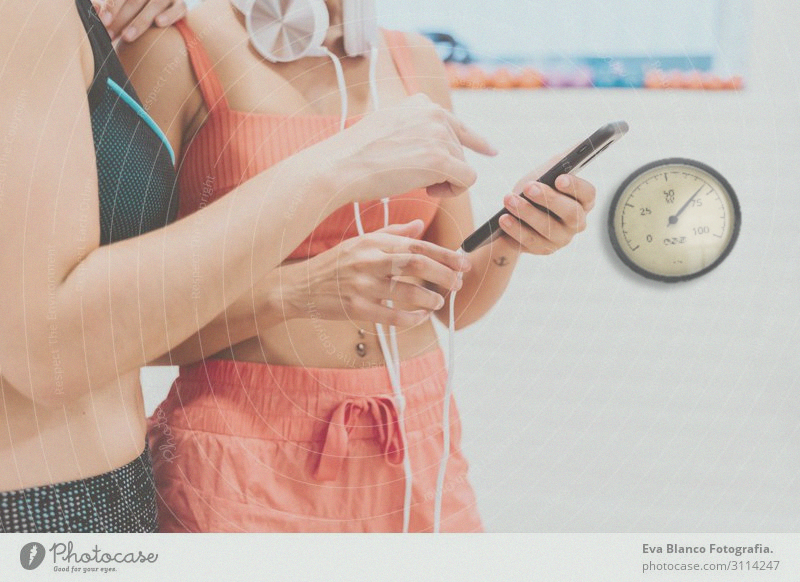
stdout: 70 kV
